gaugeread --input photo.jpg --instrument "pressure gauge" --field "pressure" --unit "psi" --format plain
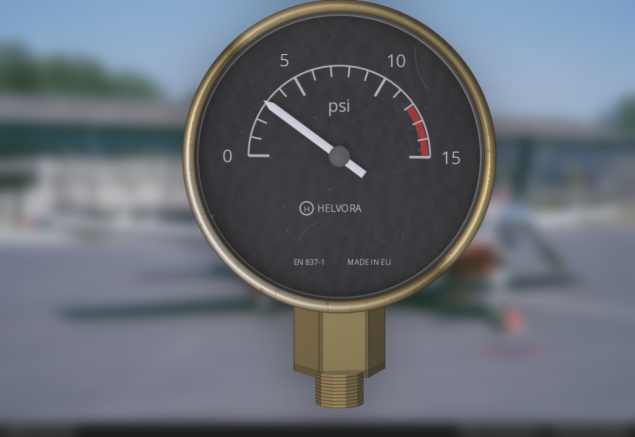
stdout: 3 psi
